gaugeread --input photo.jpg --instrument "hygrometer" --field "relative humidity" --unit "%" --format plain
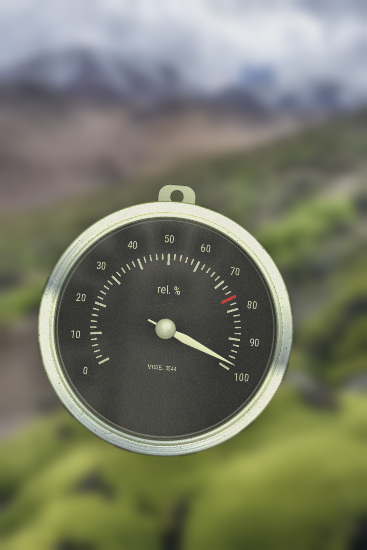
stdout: 98 %
